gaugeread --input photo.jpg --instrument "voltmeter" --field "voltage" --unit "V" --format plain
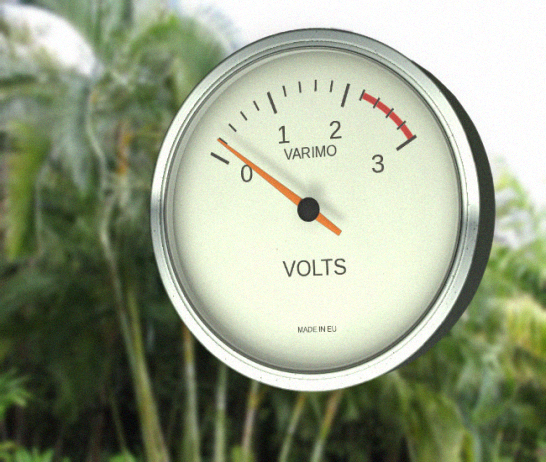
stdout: 0.2 V
